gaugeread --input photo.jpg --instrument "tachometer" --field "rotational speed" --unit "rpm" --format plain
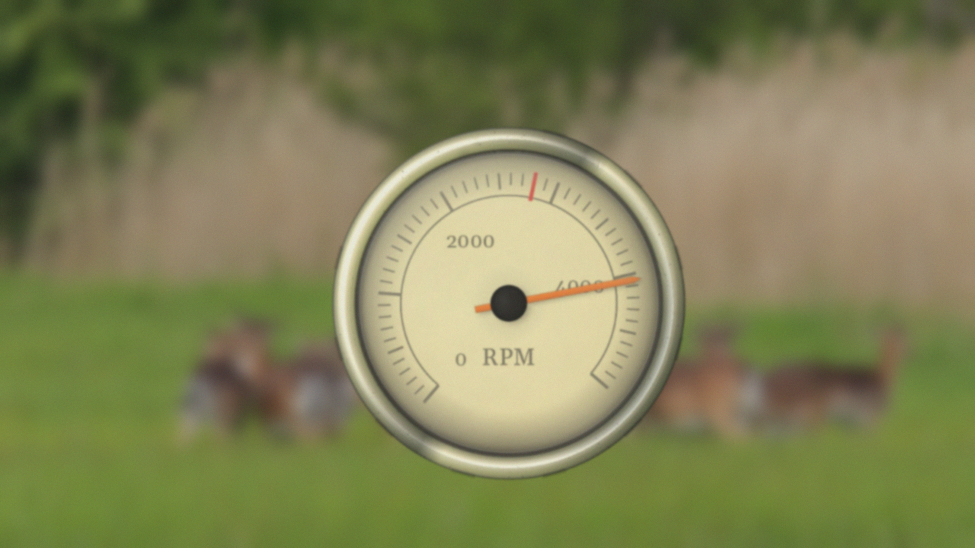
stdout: 4050 rpm
